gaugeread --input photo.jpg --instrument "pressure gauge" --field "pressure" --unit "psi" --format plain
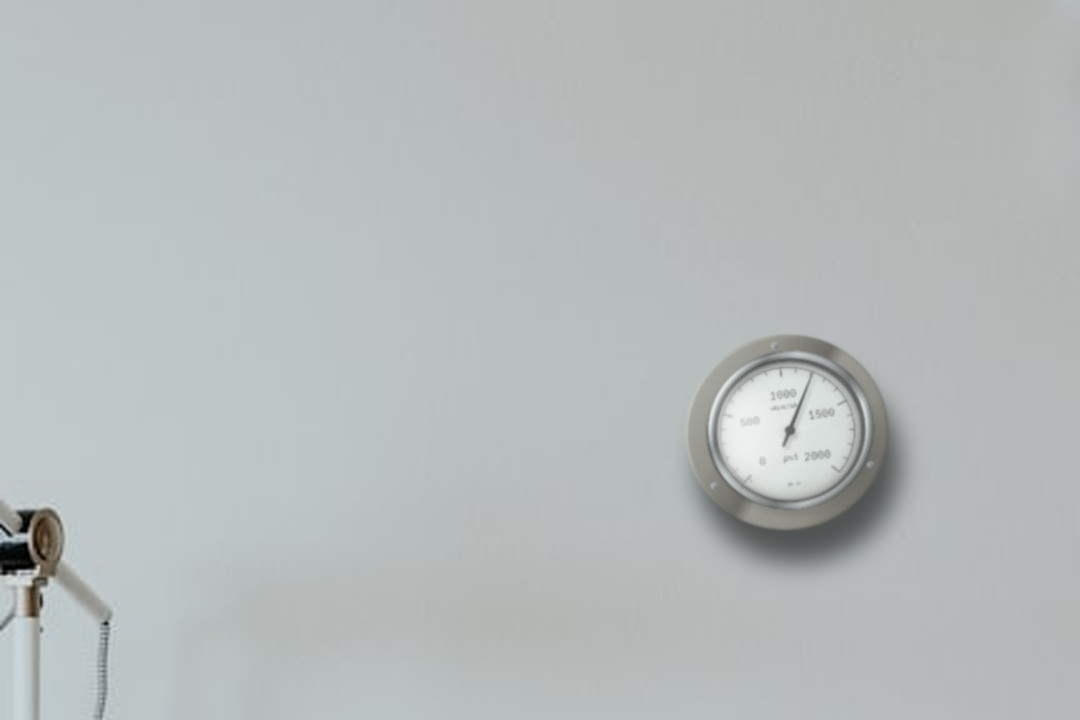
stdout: 1200 psi
